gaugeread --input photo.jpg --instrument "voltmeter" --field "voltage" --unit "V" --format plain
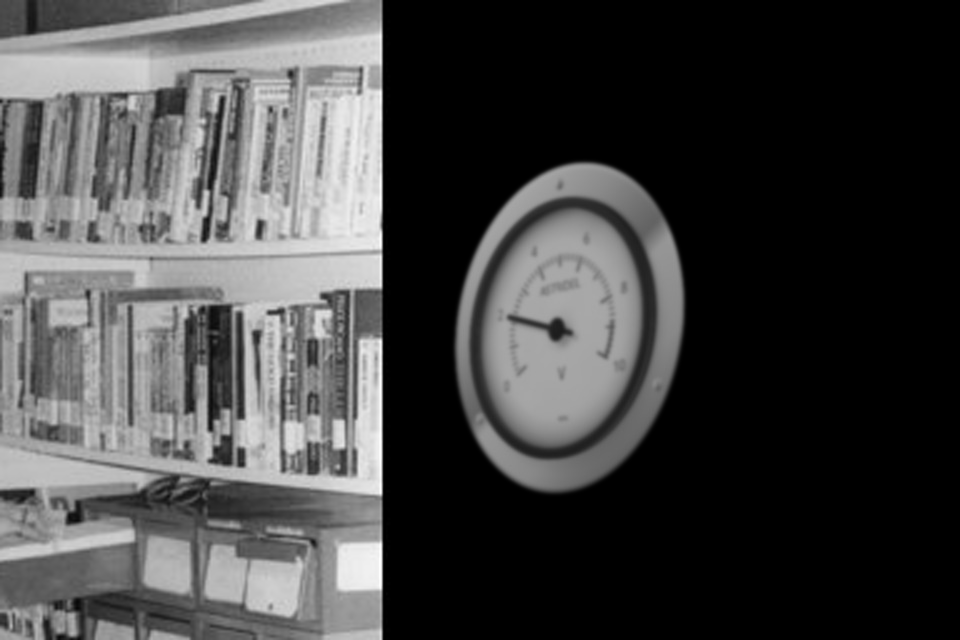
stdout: 2 V
